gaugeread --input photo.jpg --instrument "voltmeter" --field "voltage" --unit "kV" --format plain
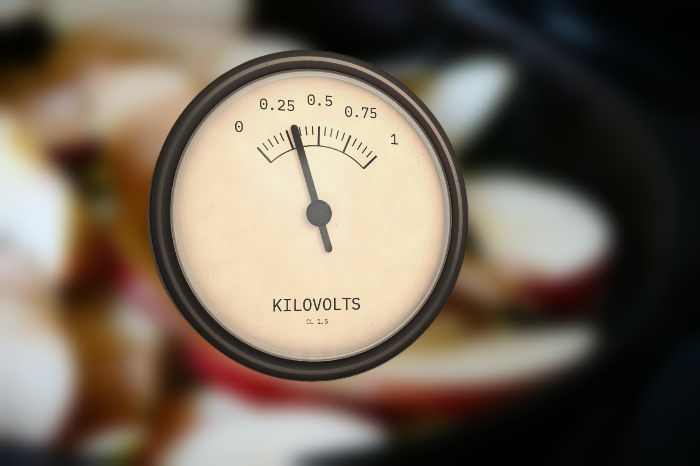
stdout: 0.3 kV
